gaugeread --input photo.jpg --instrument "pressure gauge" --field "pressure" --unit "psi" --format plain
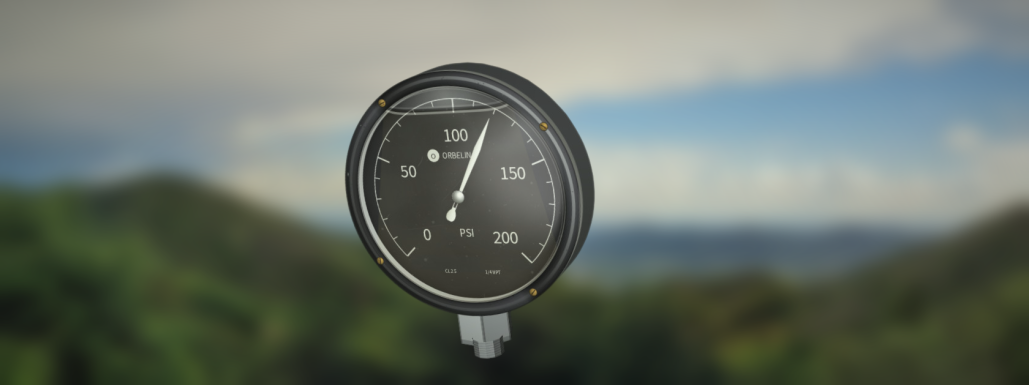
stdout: 120 psi
